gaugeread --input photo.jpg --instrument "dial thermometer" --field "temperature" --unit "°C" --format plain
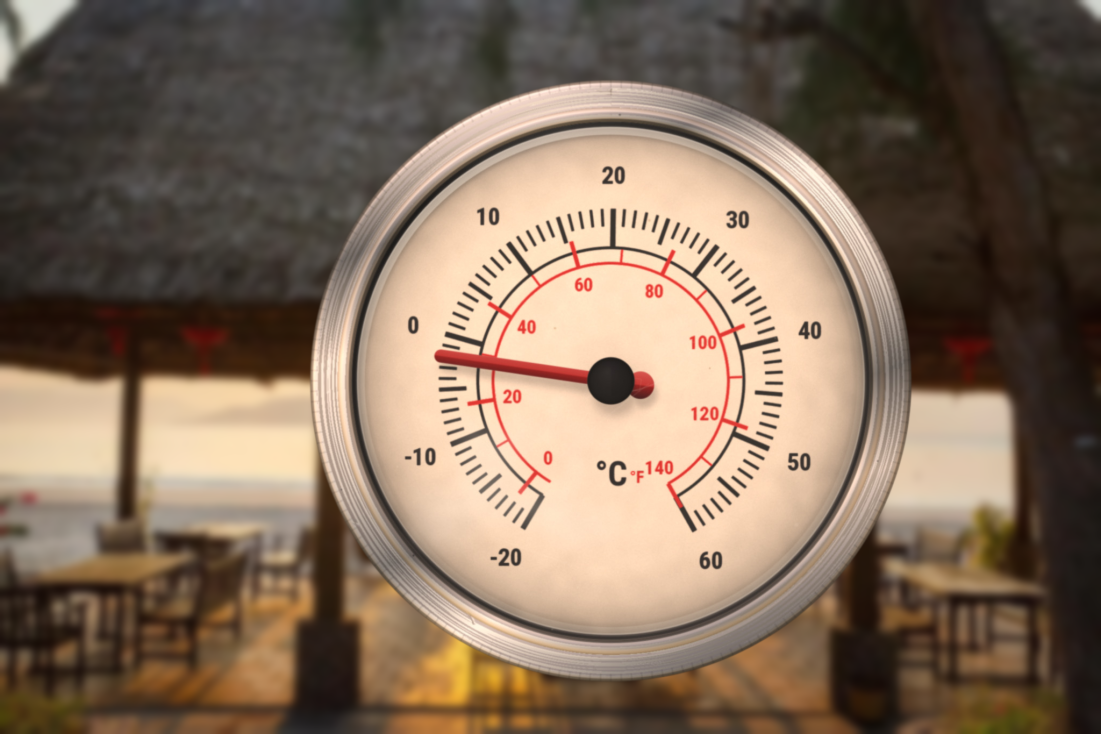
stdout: -2 °C
